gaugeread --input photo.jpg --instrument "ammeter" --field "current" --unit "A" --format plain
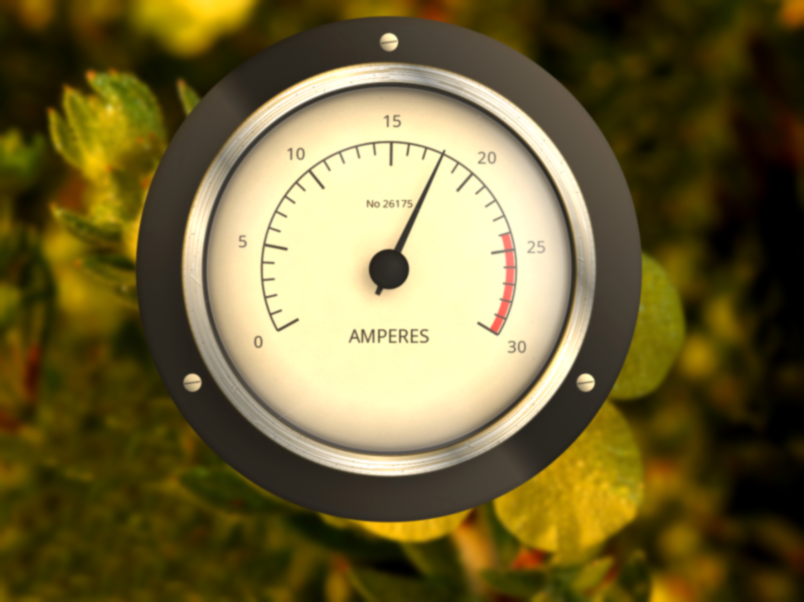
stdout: 18 A
